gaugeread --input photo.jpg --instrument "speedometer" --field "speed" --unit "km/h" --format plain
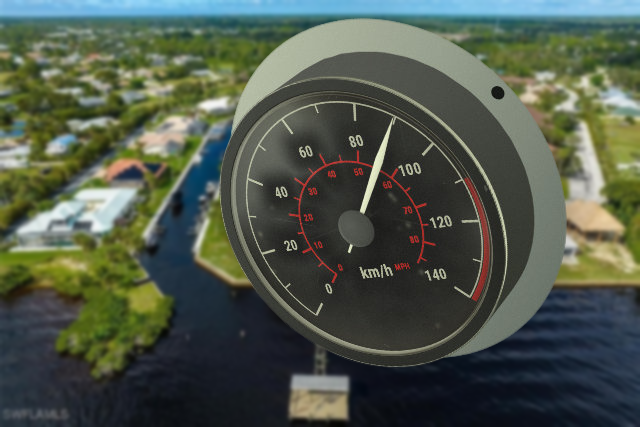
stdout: 90 km/h
